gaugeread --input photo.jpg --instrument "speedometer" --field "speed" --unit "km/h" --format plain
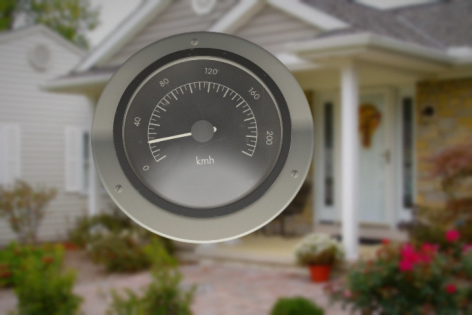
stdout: 20 km/h
